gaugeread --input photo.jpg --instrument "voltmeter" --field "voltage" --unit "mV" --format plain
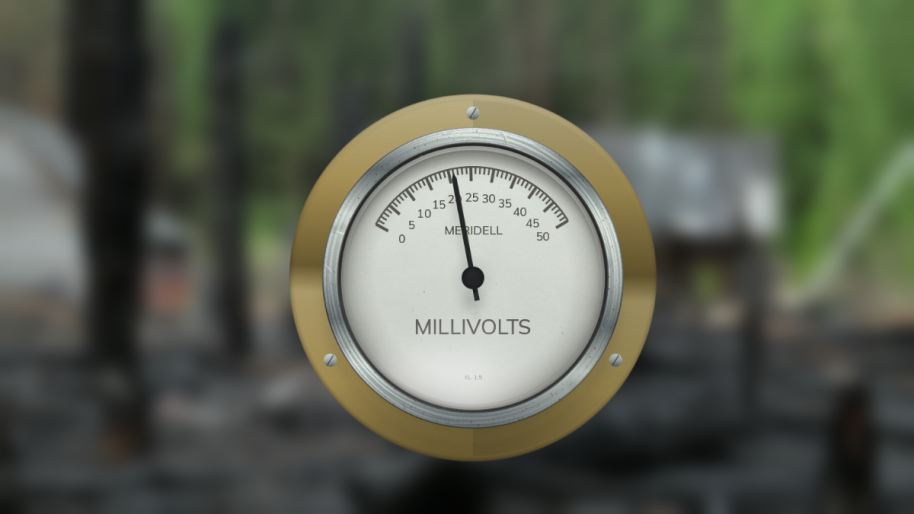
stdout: 21 mV
